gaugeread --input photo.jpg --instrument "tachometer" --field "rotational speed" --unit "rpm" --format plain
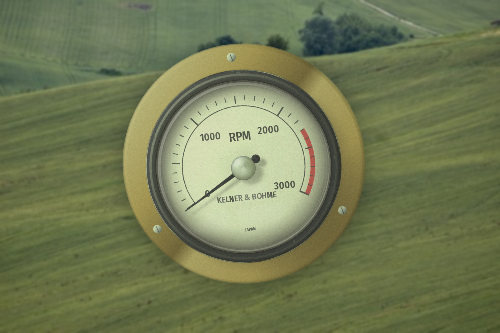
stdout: 0 rpm
